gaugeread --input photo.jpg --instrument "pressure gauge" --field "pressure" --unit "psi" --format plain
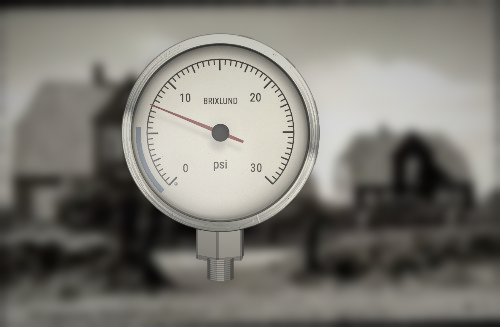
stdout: 7.5 psi
